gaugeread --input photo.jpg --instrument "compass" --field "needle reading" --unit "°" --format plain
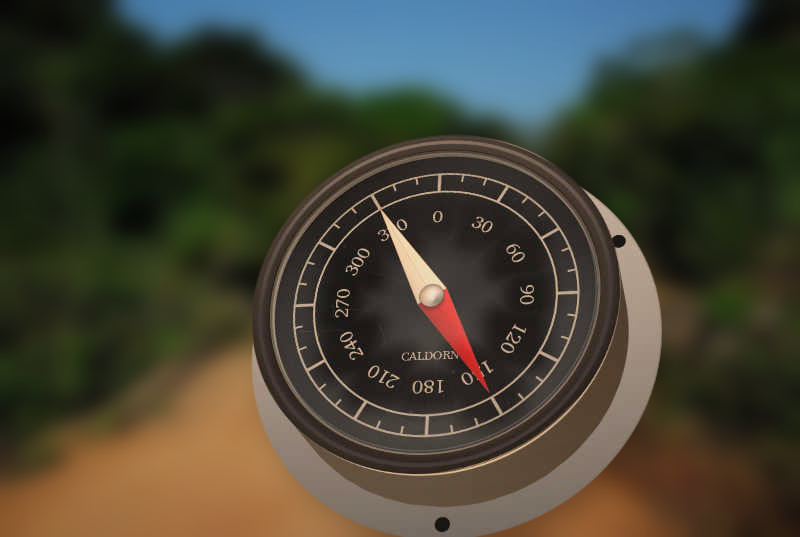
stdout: 150 °
